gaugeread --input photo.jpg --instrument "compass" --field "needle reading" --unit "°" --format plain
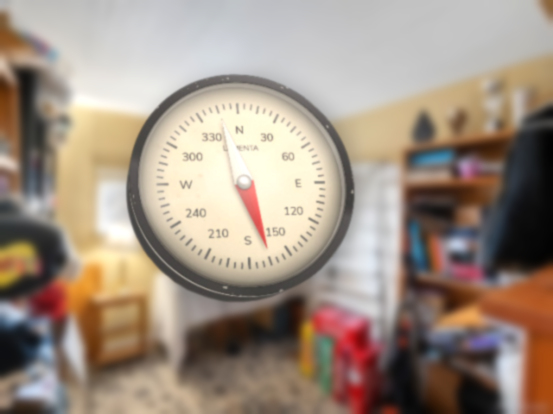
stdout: 165 °
